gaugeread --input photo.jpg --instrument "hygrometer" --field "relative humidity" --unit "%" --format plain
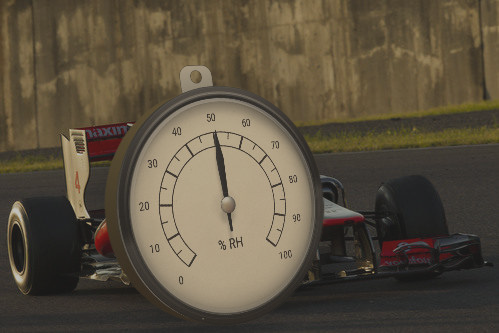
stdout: 50 %
